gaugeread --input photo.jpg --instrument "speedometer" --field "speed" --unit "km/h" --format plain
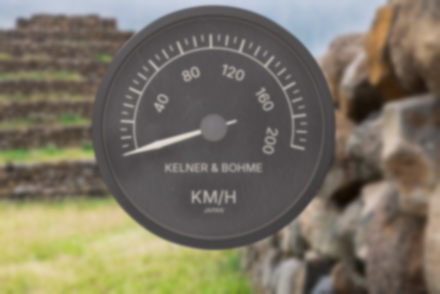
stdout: 0 km/h
